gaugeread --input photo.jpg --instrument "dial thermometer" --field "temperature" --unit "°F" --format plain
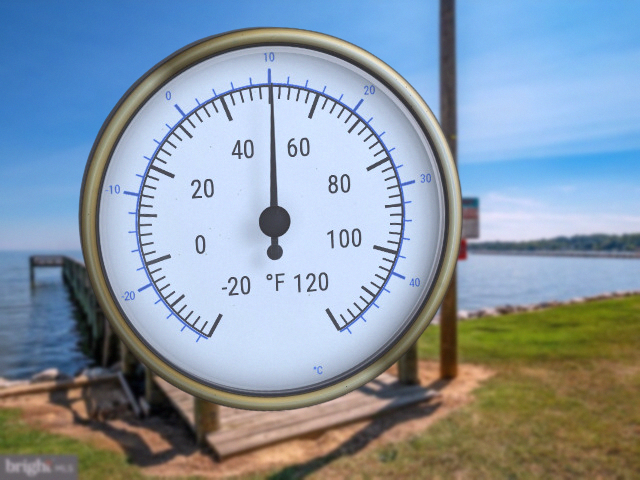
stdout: 50 °F
